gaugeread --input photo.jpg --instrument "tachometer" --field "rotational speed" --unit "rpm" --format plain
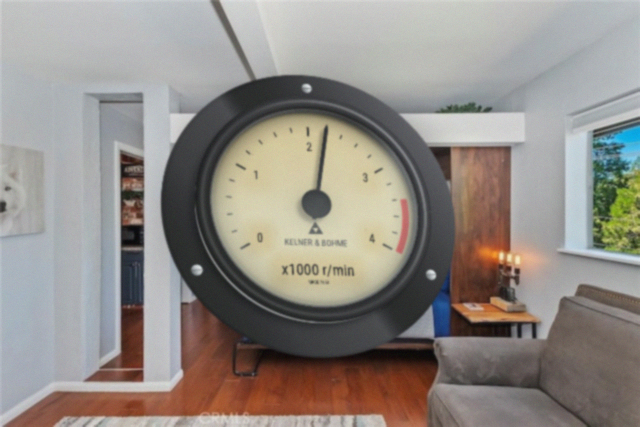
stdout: 2200 rpm
